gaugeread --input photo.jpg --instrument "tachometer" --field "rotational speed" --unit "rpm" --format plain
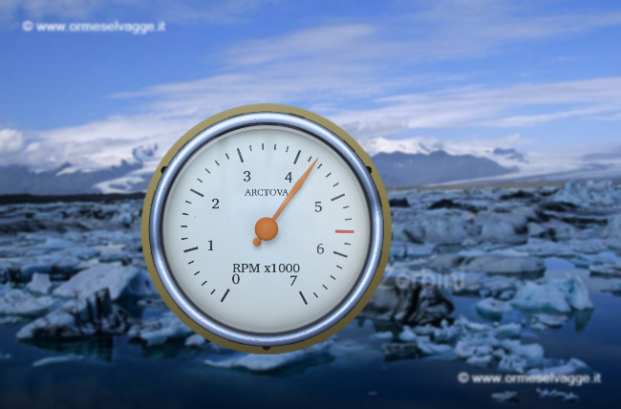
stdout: 4300 rpm
